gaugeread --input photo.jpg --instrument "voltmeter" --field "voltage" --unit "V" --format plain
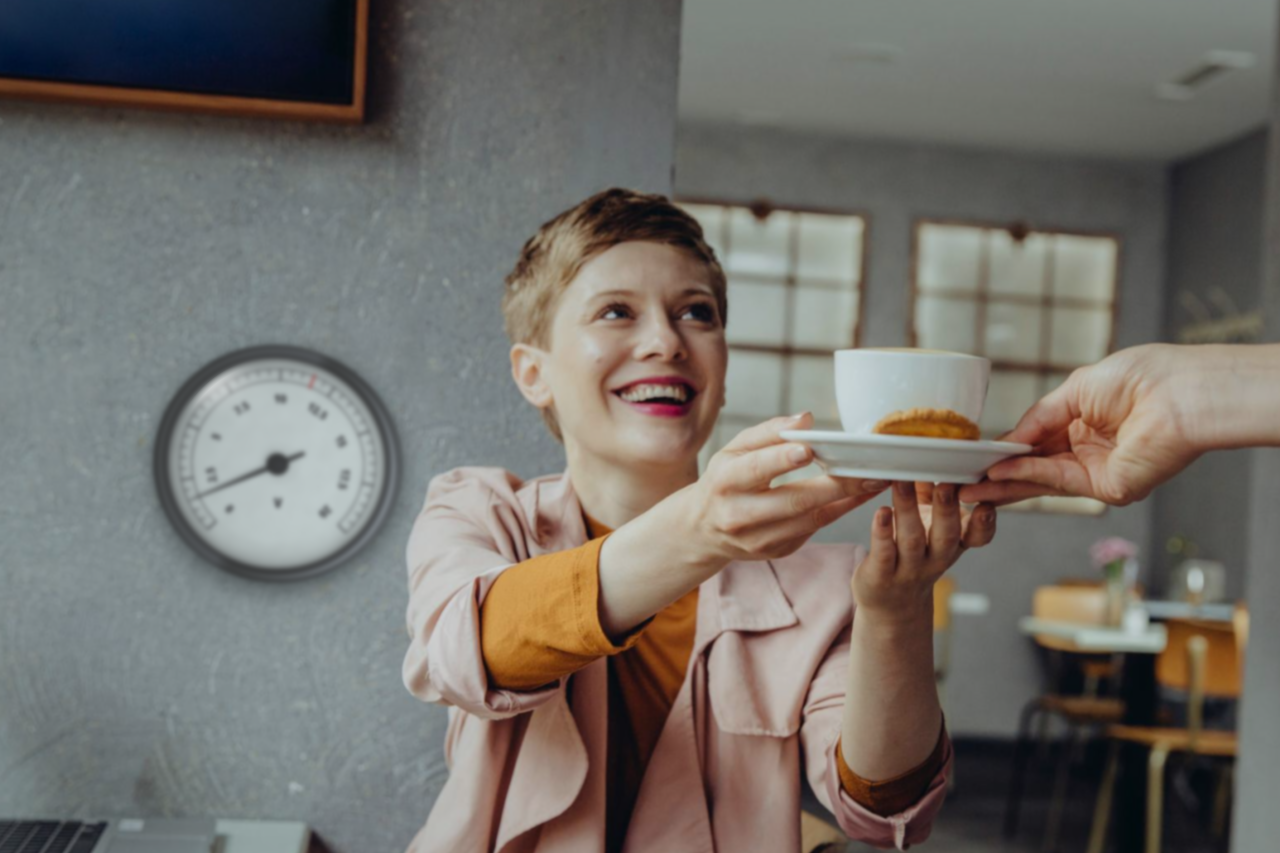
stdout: 1.5 V
